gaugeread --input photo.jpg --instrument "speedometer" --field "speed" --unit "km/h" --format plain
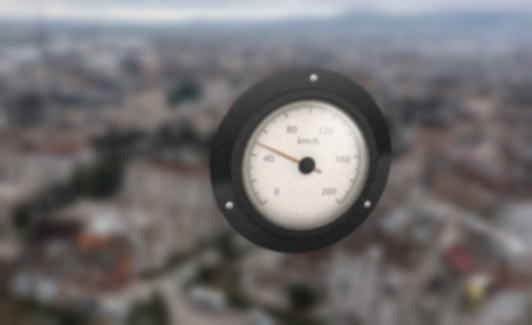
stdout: 50 km/h
